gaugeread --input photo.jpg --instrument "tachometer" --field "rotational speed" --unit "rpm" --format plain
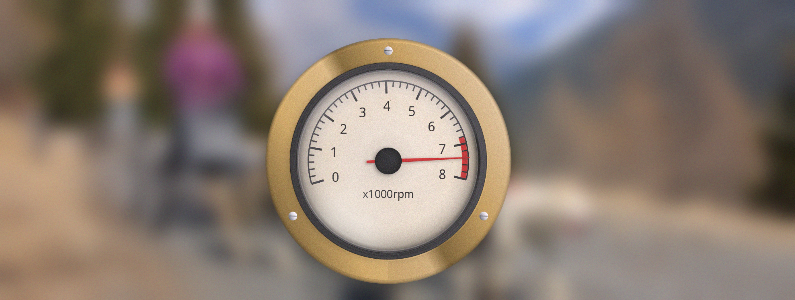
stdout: 7400 rpm
